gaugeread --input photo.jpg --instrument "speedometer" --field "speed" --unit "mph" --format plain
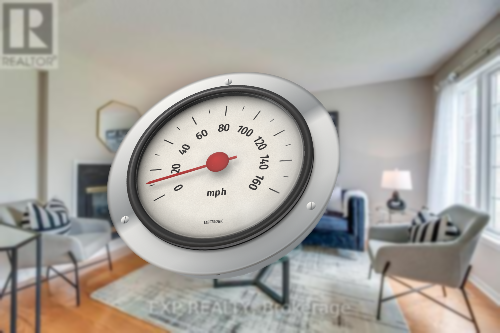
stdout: 10 mph
